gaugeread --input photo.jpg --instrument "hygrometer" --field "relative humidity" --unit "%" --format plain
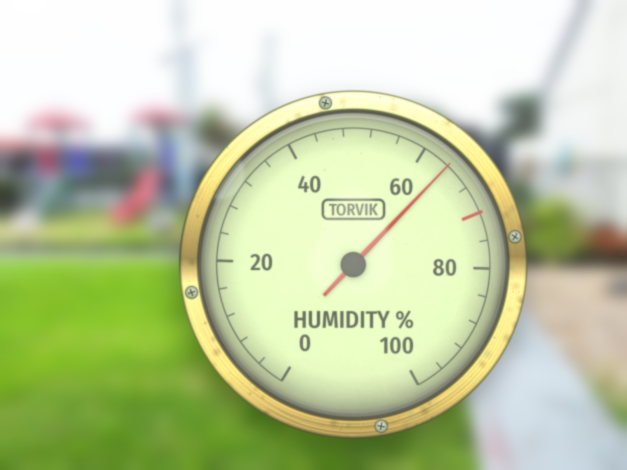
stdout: 64 %
